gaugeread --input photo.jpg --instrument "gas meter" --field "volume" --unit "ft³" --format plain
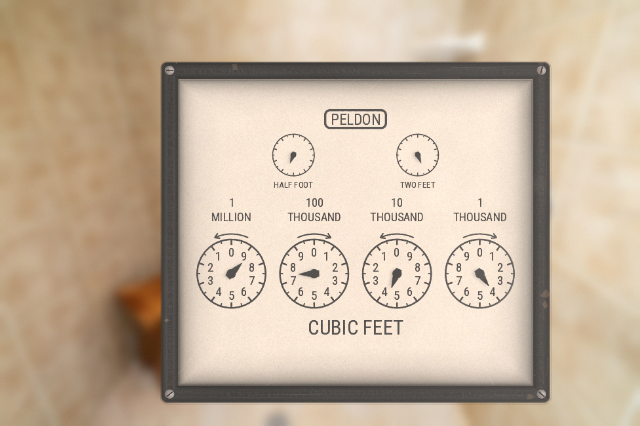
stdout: 874400 ft³
